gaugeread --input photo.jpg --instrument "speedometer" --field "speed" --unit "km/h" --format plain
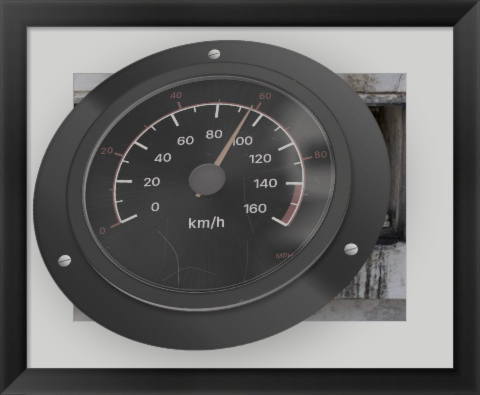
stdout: 95 km/h
